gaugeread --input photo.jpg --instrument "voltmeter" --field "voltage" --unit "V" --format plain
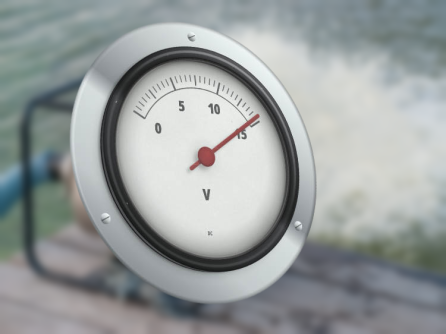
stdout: 14.5 V
